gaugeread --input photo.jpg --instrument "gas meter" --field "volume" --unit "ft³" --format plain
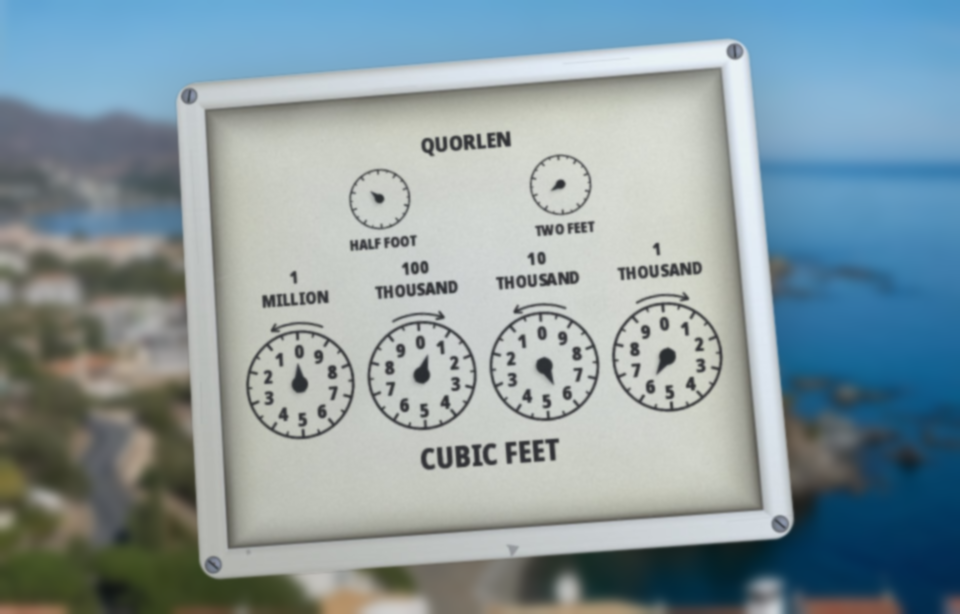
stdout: 5600 ft³
